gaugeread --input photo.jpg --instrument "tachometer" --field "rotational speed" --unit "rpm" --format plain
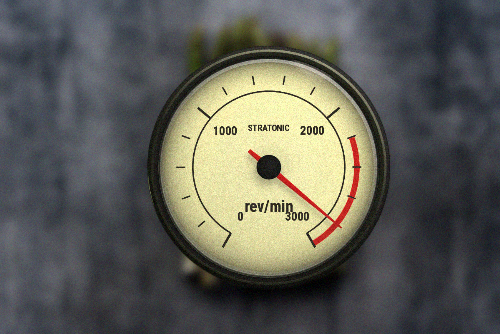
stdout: 2800 rpm
